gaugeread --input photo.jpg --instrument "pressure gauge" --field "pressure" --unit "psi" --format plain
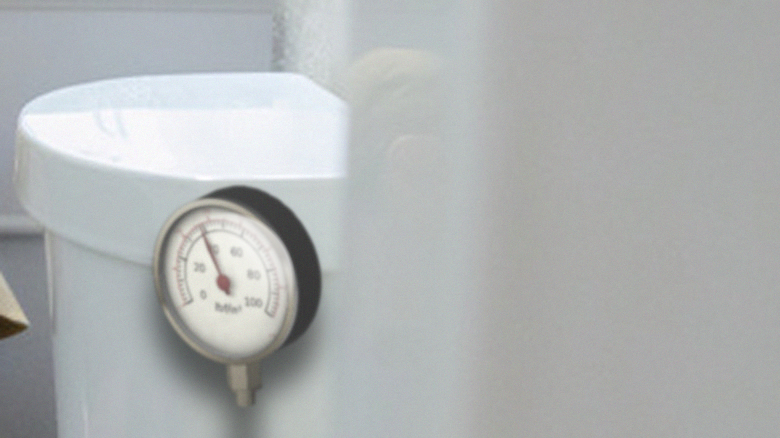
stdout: 40 psi
